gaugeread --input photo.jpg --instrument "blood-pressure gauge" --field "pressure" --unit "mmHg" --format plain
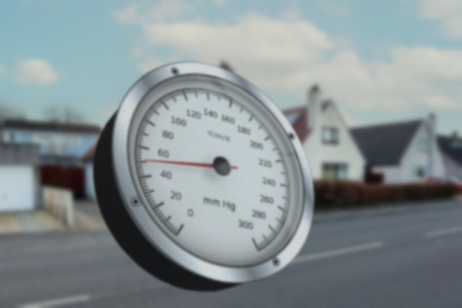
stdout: 50 mmHg
